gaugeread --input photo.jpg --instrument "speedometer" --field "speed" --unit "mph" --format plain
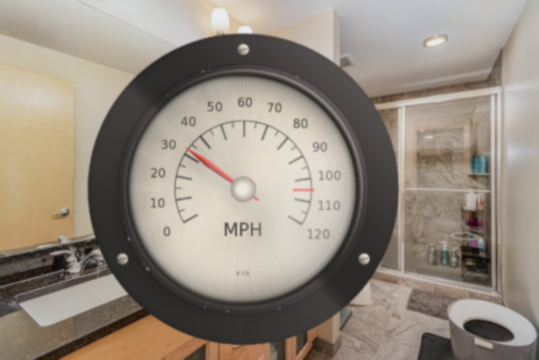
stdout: 32.5 mph
